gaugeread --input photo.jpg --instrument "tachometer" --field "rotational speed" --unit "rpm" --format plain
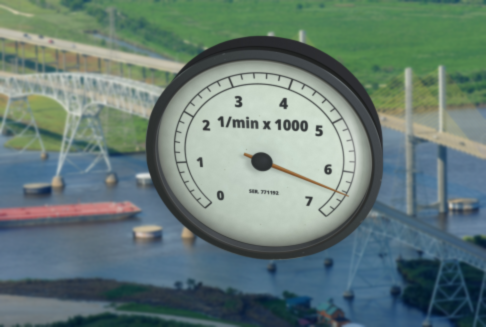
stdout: 6400 rpm
